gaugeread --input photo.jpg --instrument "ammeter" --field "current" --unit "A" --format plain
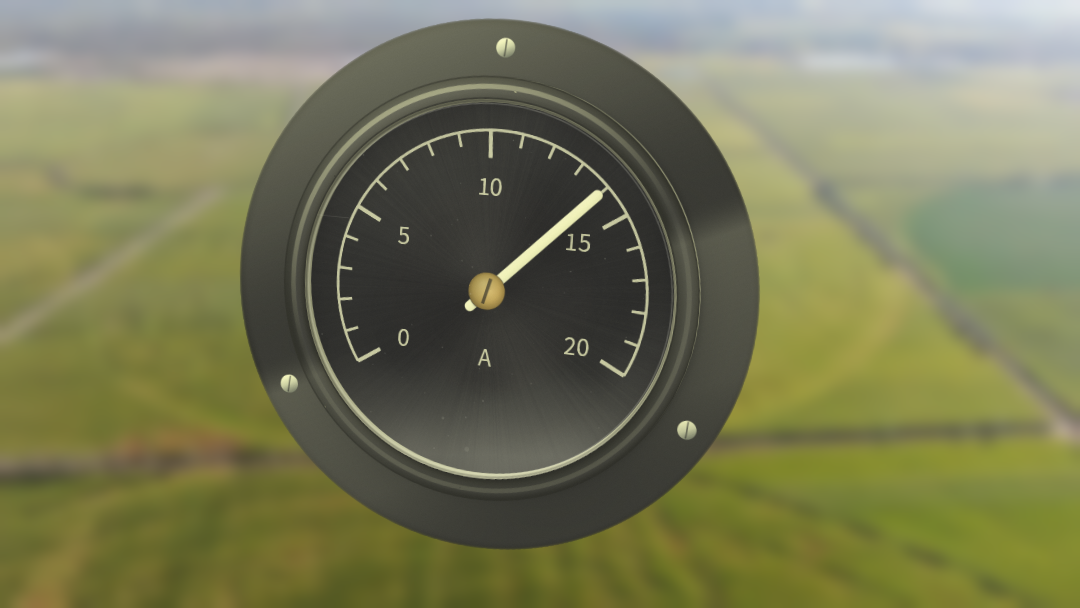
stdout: 14 A
